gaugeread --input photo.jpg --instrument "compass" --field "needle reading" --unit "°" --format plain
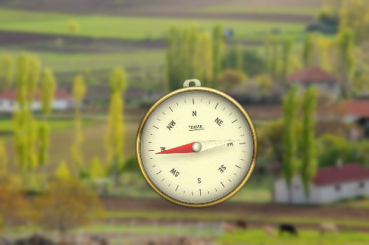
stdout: 265 °
